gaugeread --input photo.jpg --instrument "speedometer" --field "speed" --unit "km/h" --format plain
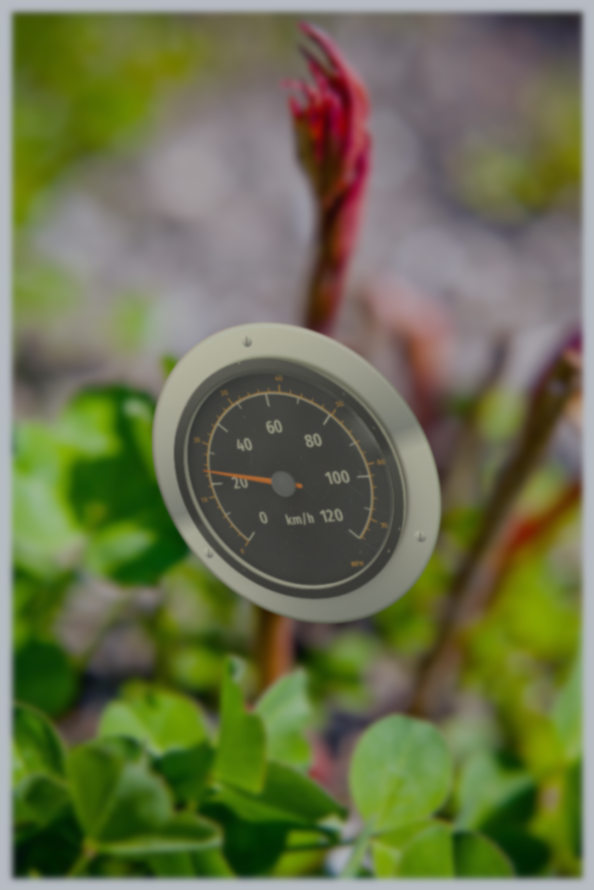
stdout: 25 km/h
